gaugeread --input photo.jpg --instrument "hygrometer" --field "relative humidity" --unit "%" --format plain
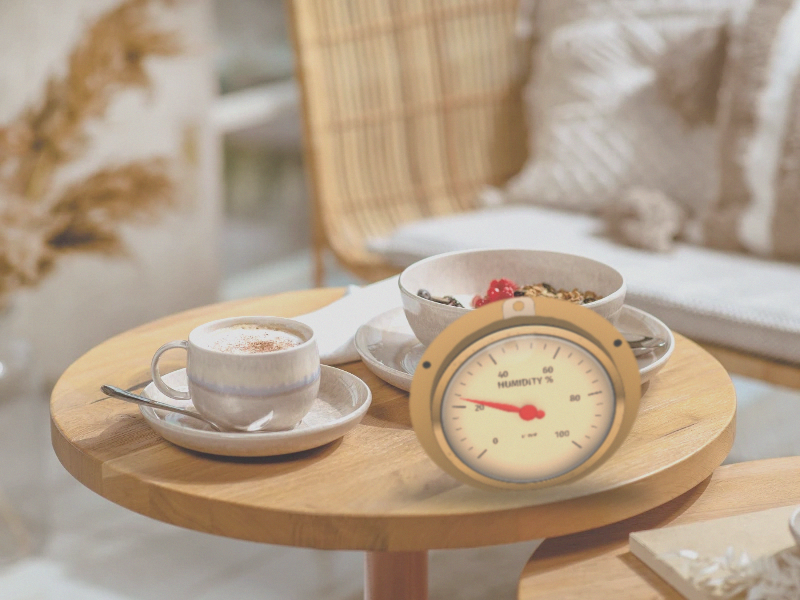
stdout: 24 %
